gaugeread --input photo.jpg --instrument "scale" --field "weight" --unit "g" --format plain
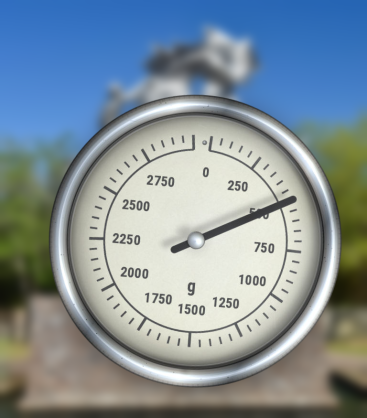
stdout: 500 g
